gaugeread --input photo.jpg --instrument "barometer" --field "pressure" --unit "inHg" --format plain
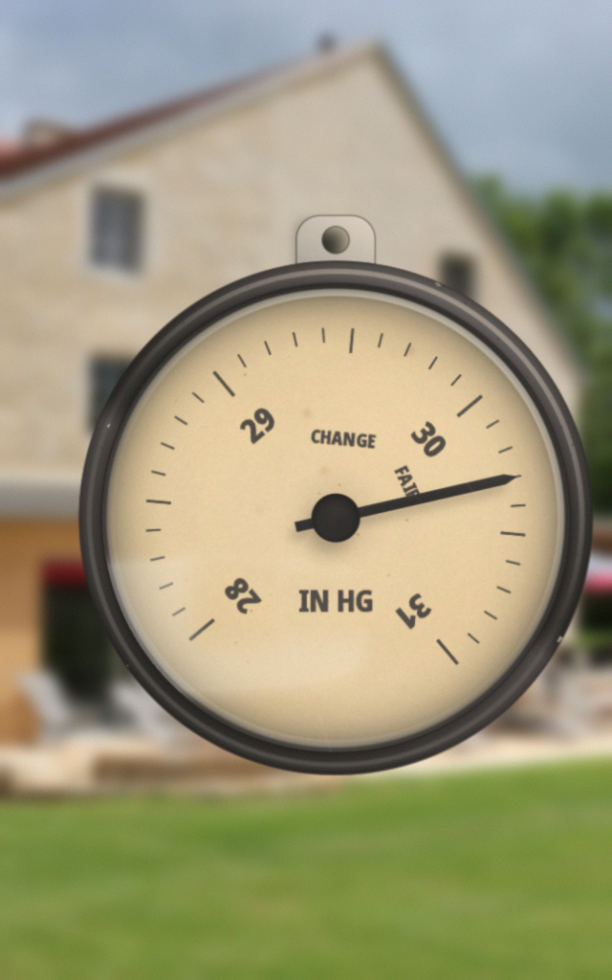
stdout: 30.3 inHg
